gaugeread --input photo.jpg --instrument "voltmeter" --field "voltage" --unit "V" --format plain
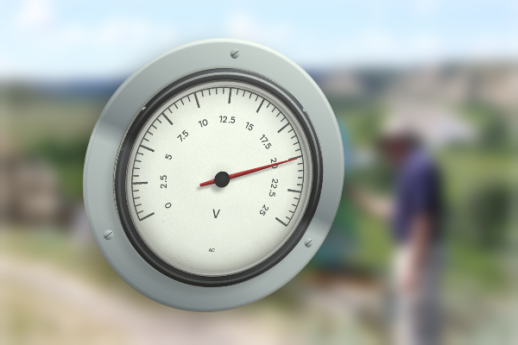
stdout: 20 V
